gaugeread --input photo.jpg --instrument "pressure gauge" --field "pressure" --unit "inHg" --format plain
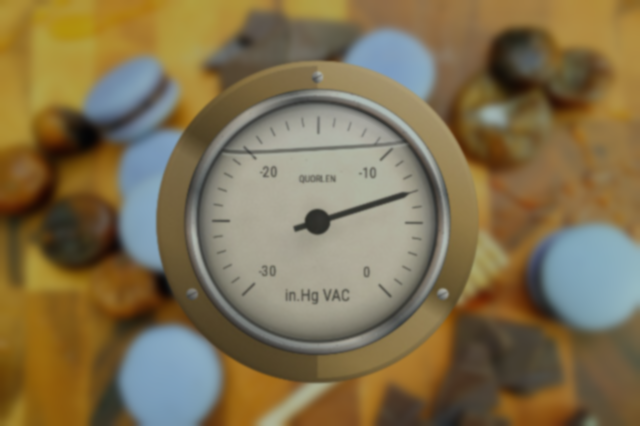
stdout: -7 inHg
